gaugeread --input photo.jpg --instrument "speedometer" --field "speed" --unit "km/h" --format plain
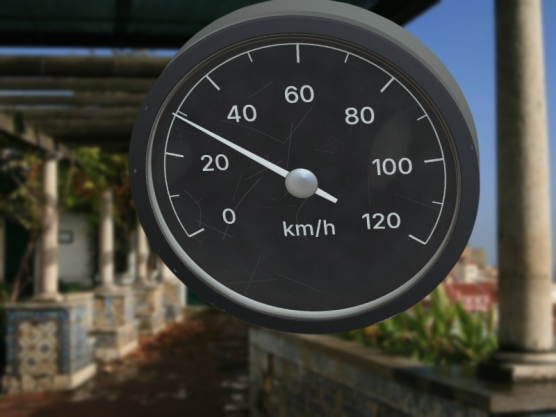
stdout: 30 km/h
